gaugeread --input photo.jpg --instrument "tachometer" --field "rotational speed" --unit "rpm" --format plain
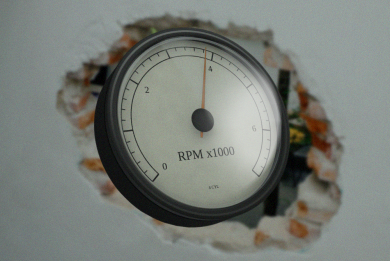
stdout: 3800 rpm
